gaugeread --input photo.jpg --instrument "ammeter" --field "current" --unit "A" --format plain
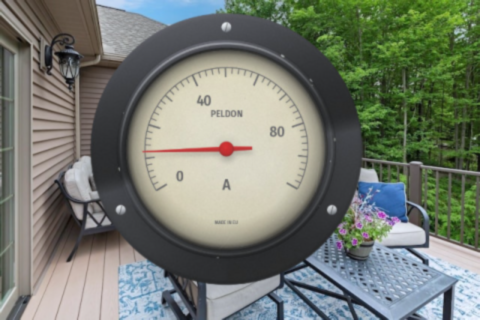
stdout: 12 A
